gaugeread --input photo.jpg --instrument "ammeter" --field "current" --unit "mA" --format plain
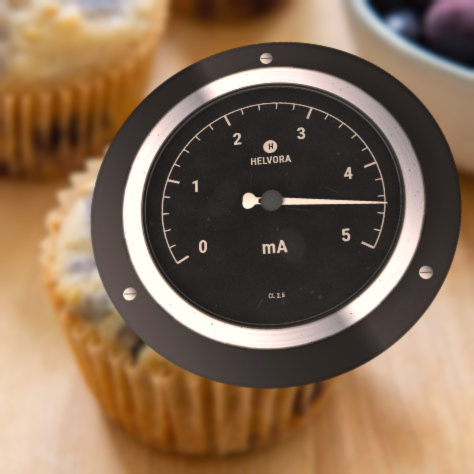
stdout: 4.5 mA
